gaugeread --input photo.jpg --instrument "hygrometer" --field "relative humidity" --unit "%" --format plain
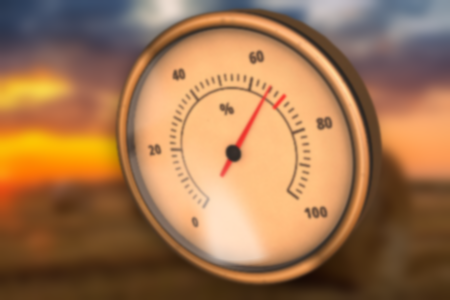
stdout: 66 %
